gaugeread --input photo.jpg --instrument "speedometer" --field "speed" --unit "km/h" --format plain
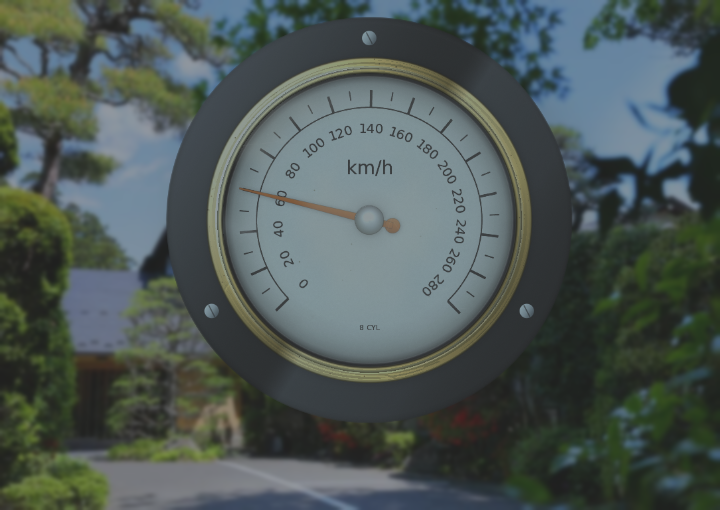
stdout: 60 km/h
